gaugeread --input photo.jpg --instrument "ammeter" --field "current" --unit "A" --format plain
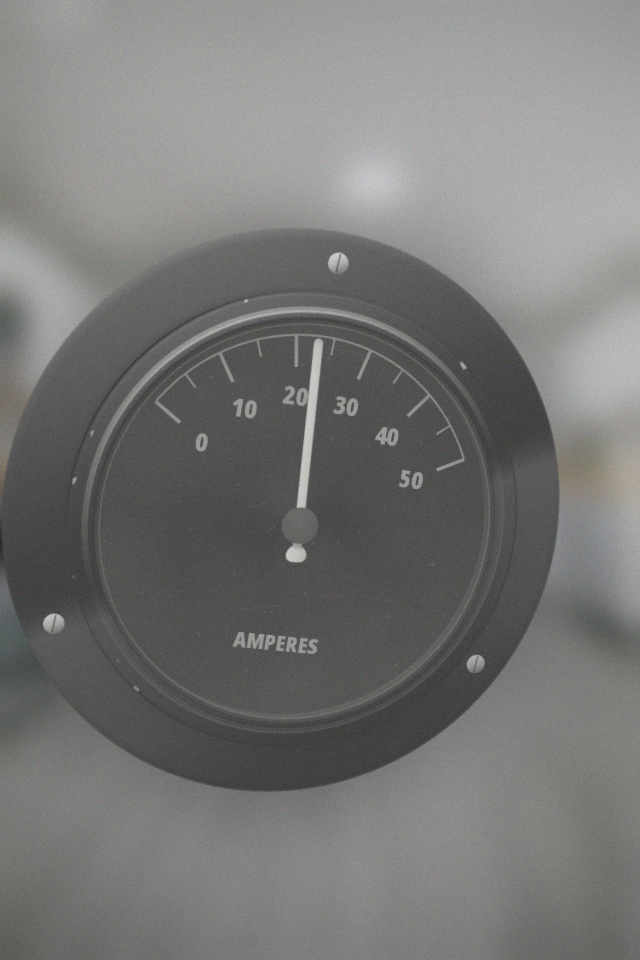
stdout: 22.5 A
